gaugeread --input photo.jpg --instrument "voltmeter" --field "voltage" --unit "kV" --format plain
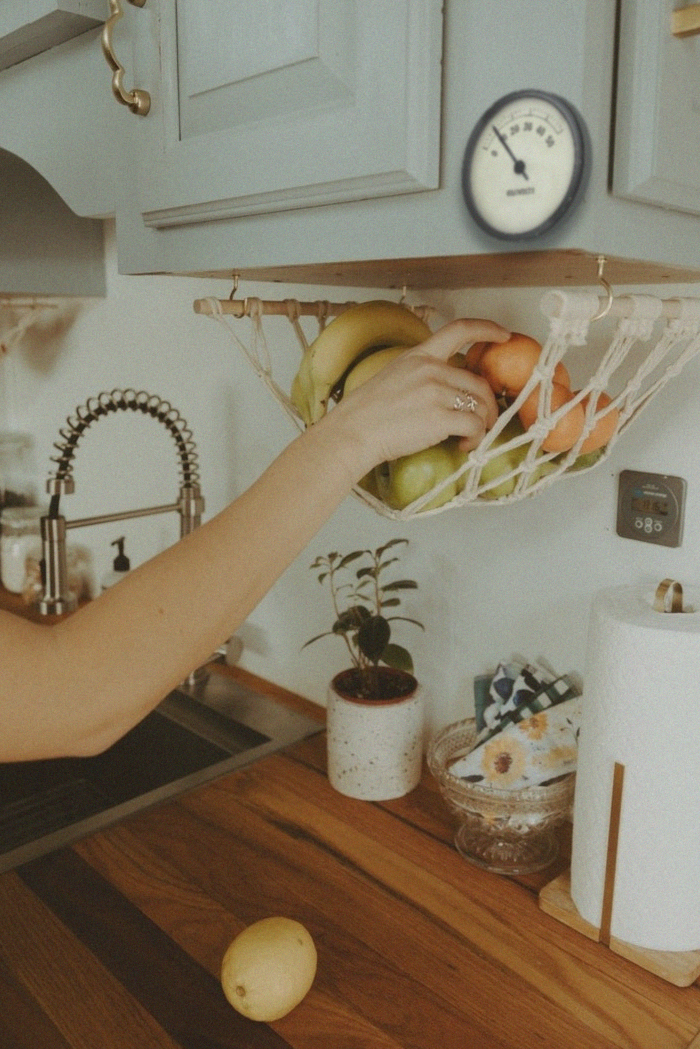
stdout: 10 kV
